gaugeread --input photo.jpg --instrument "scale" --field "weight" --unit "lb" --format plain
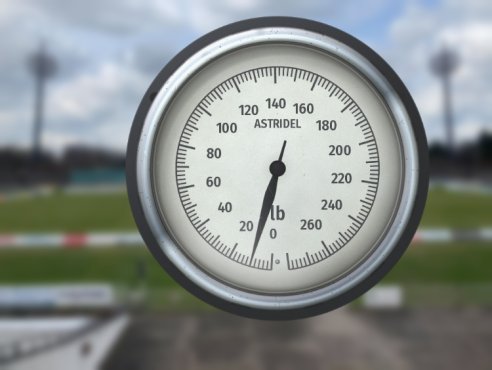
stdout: 10 lb
